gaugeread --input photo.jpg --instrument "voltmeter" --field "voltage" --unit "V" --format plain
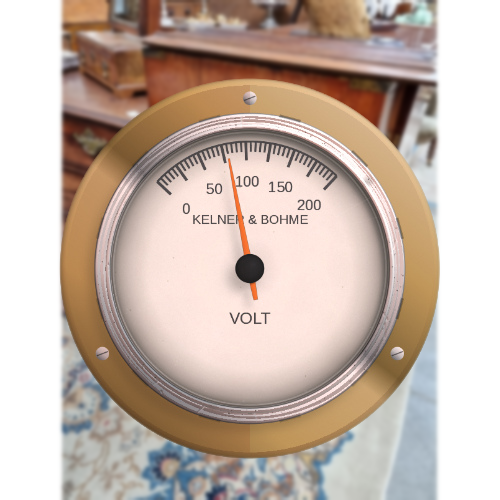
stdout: 80 V
